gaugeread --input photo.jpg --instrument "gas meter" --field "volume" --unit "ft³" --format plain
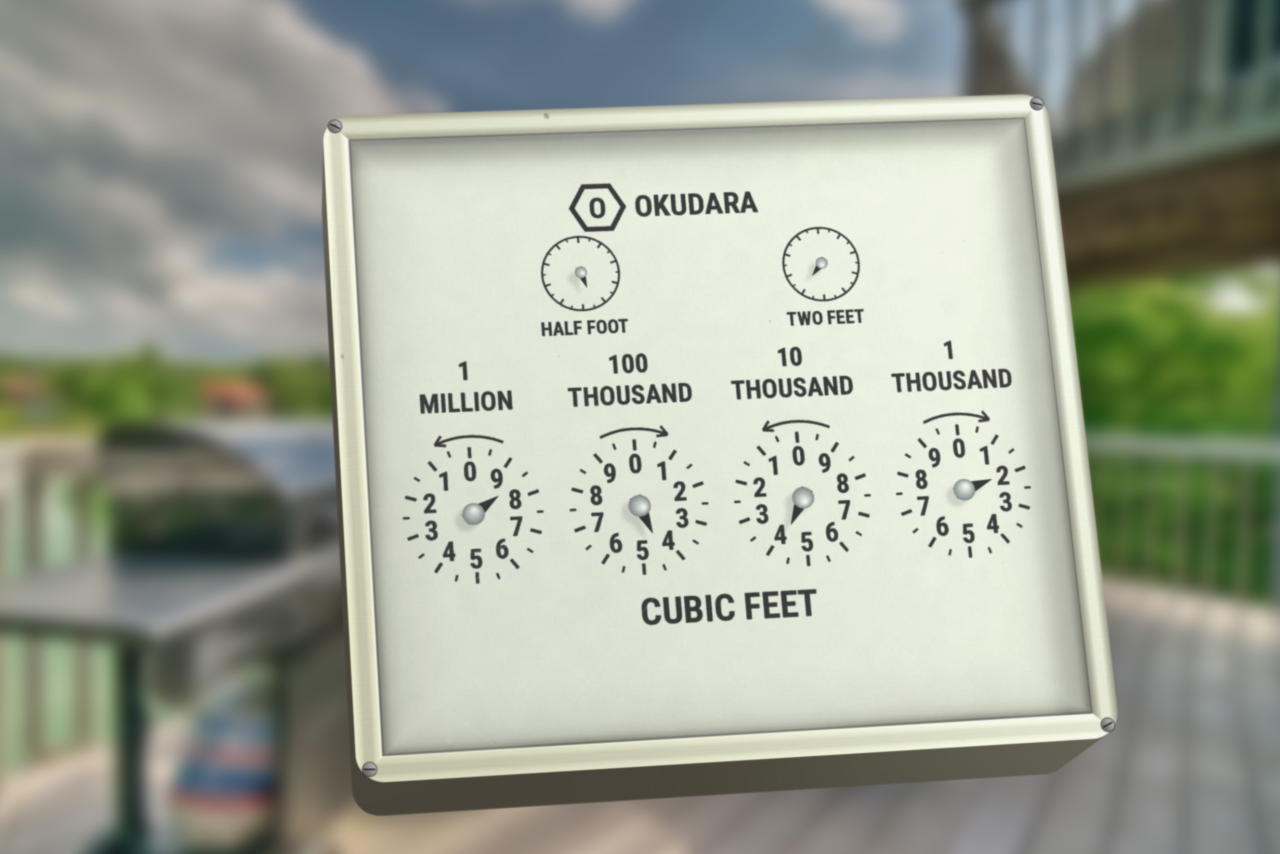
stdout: 844200 ft³
